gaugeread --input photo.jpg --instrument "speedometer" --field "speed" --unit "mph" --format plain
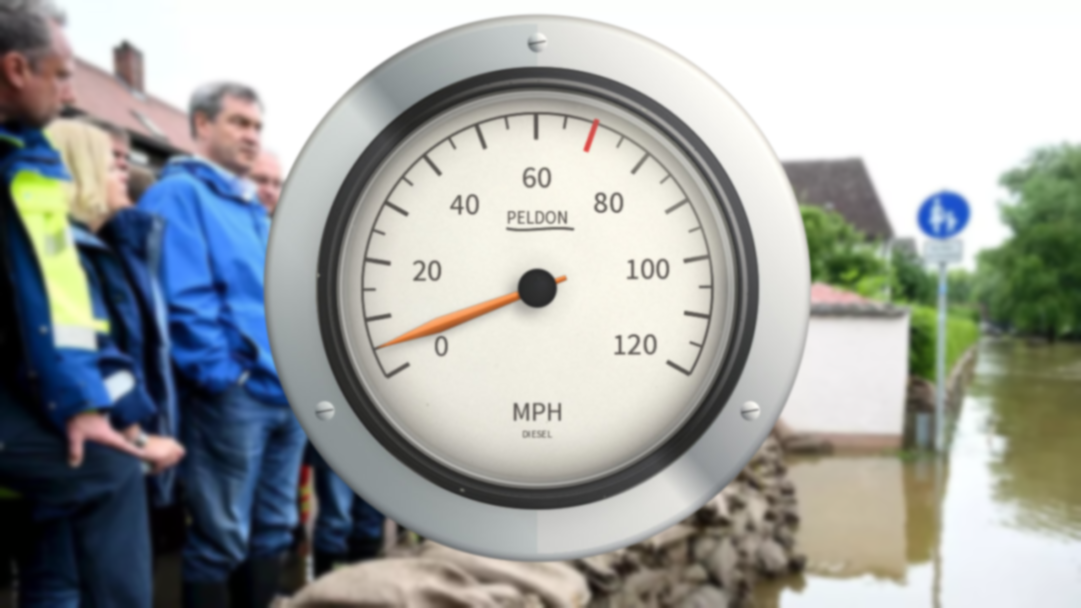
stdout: 5 mph
